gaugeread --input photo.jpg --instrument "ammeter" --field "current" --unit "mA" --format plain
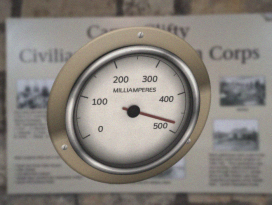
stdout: 475 mA
